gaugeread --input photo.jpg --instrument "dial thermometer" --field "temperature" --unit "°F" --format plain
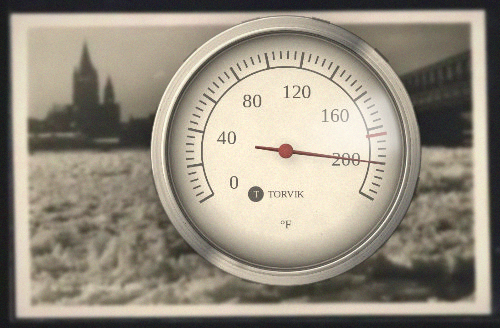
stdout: 200 °F
